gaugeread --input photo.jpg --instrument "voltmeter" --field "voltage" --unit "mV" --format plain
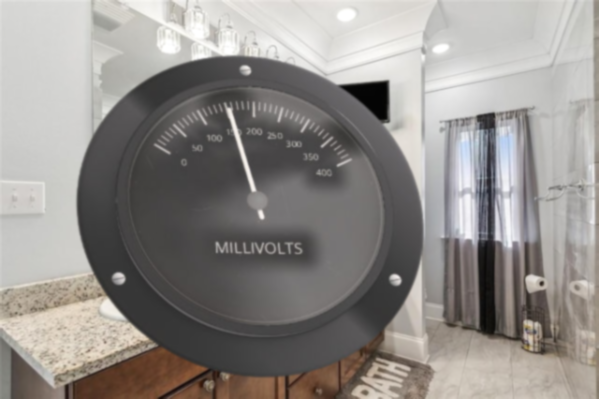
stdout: 150 mV
